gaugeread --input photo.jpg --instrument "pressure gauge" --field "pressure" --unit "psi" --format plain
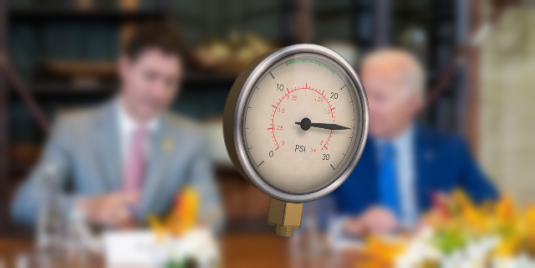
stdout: 25 psi
